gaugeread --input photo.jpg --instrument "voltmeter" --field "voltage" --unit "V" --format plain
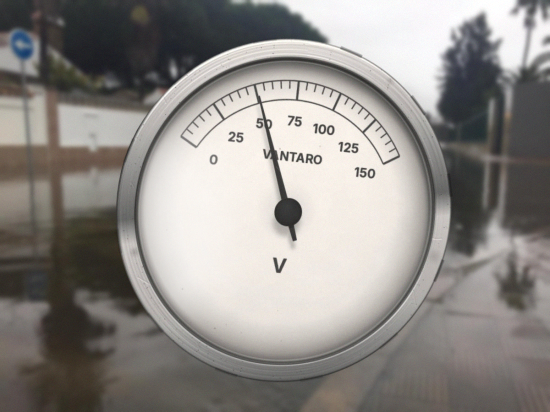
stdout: 50 V
